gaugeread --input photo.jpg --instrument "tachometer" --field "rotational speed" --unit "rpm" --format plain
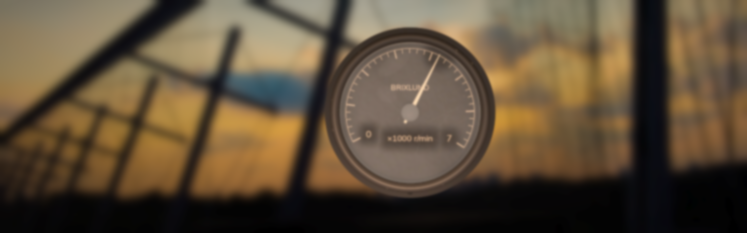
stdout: 4200 rpm
